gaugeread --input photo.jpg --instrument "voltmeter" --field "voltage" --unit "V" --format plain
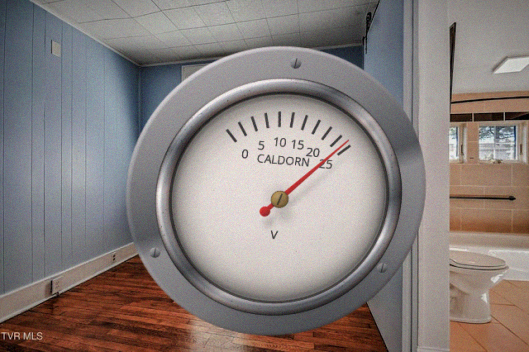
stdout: 23.75 V
